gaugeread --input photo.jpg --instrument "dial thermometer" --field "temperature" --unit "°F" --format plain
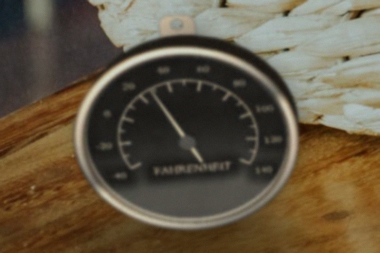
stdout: 30 °F
